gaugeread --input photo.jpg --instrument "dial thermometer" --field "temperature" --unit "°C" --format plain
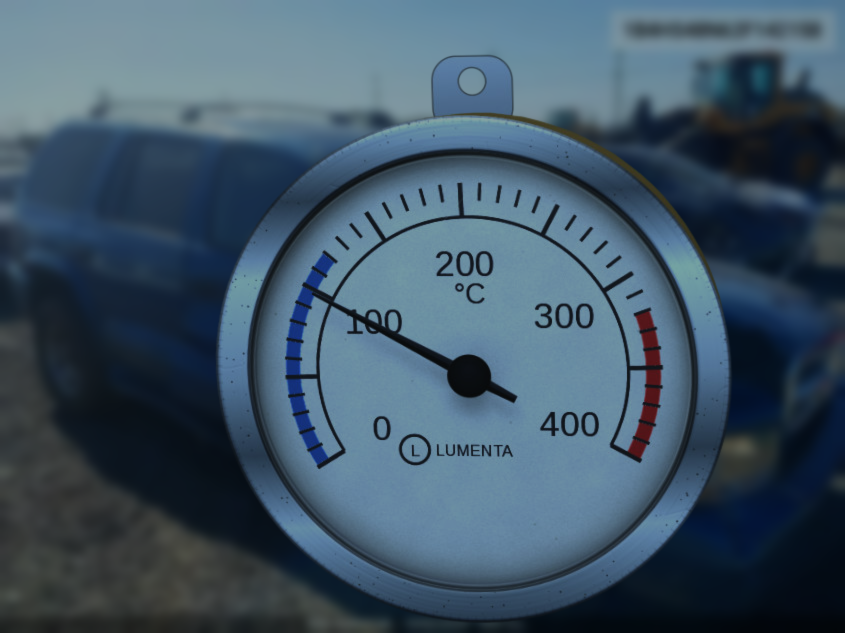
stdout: 100 °C
